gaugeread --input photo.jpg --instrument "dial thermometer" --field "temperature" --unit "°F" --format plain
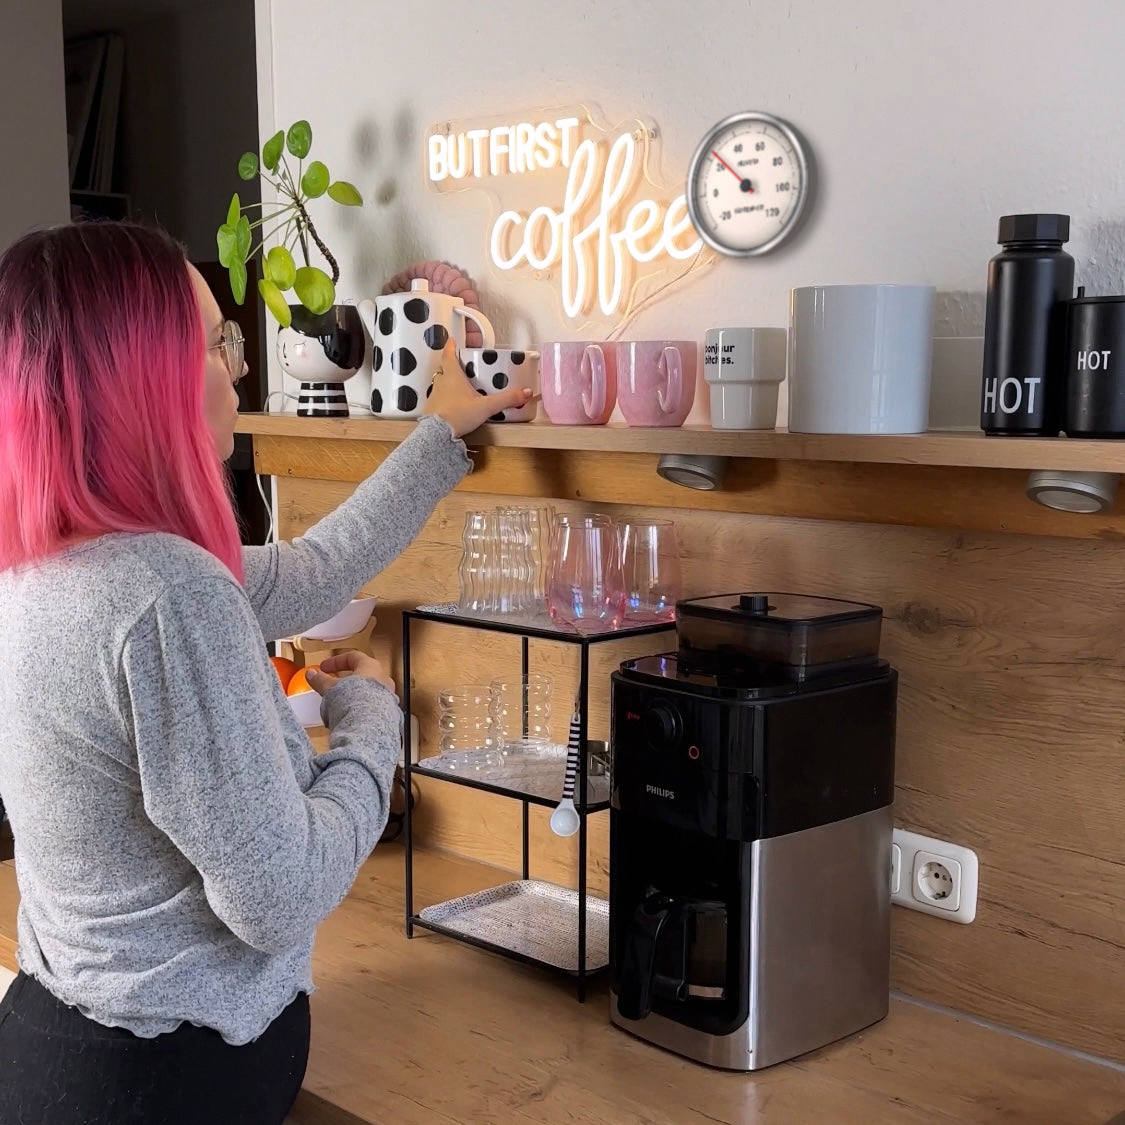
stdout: 25 °F
